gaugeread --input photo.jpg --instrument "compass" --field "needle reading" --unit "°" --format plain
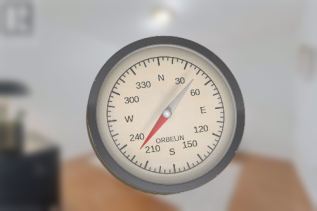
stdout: 225 °
